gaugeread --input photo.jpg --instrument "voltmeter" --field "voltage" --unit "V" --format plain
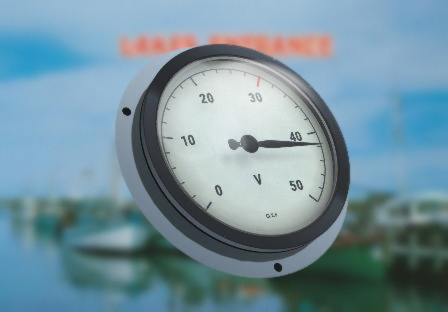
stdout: 42 V
